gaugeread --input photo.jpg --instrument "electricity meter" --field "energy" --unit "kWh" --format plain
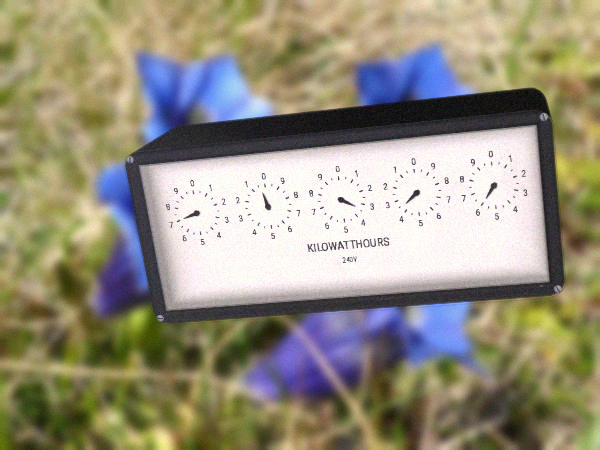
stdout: 70336 kWh
